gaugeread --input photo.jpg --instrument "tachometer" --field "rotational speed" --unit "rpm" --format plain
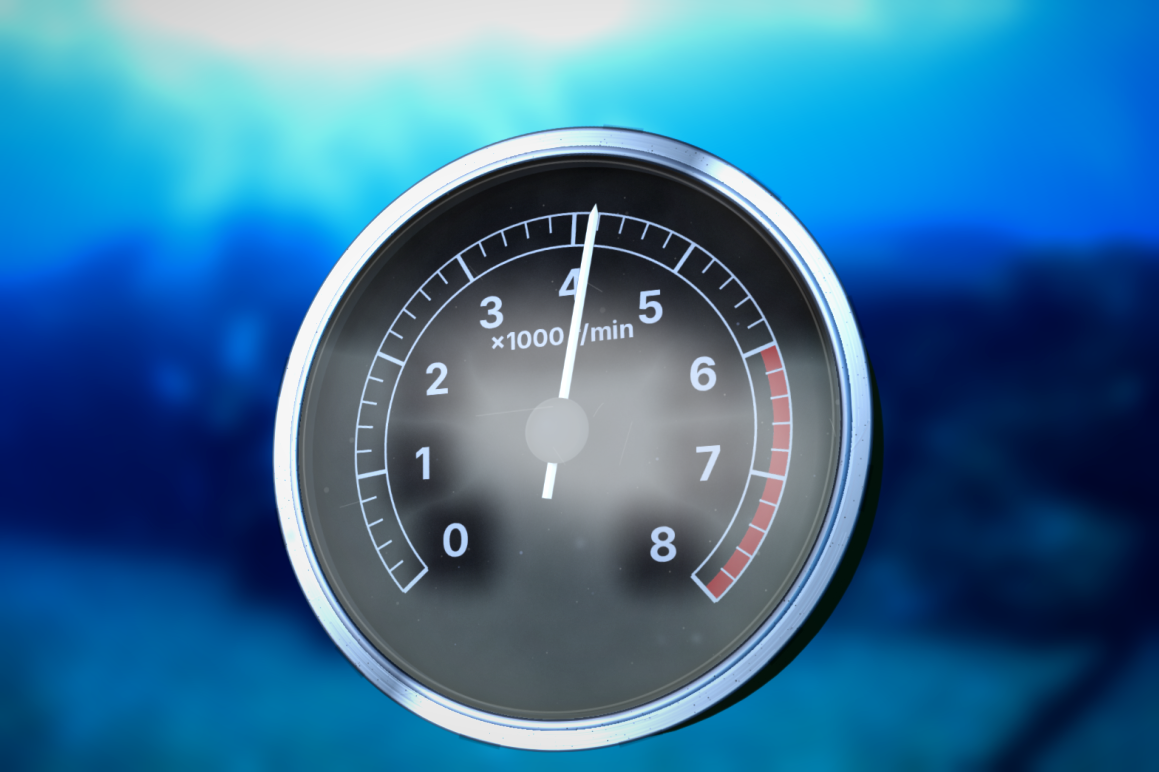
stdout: 4200 rpm
